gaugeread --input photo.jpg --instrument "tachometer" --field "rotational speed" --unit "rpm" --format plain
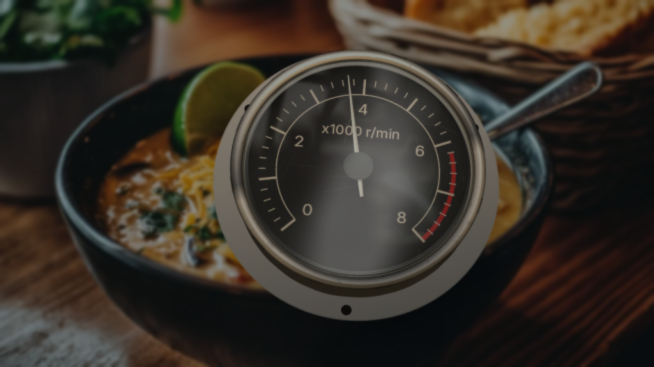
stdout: 3700 rpm
